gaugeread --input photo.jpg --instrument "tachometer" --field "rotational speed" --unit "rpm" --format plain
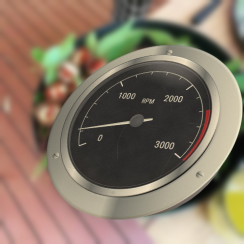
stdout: 200 rpm
